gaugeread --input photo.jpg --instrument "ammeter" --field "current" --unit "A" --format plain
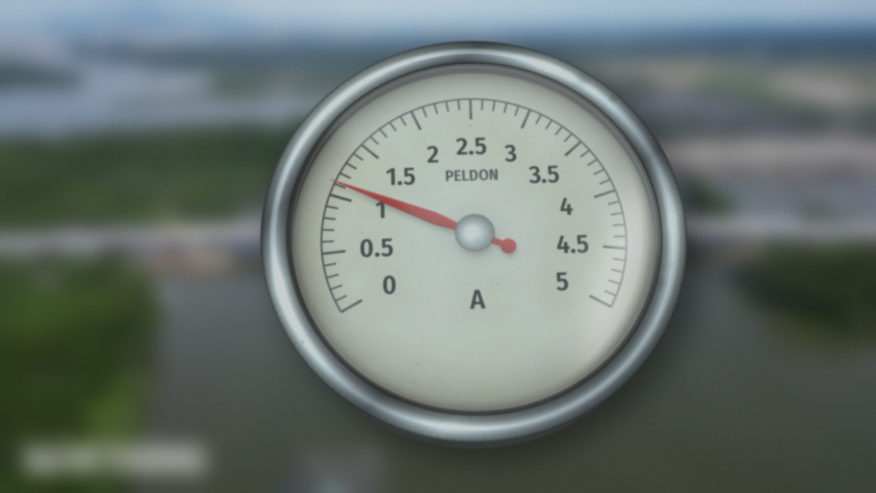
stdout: 1.1 A
